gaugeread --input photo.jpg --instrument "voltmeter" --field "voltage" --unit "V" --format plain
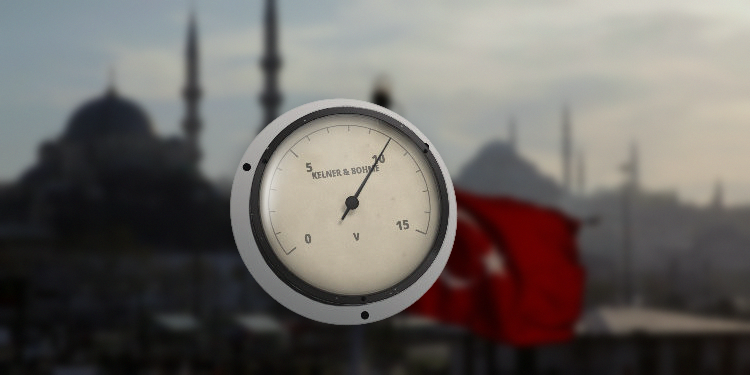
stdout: 10 V
